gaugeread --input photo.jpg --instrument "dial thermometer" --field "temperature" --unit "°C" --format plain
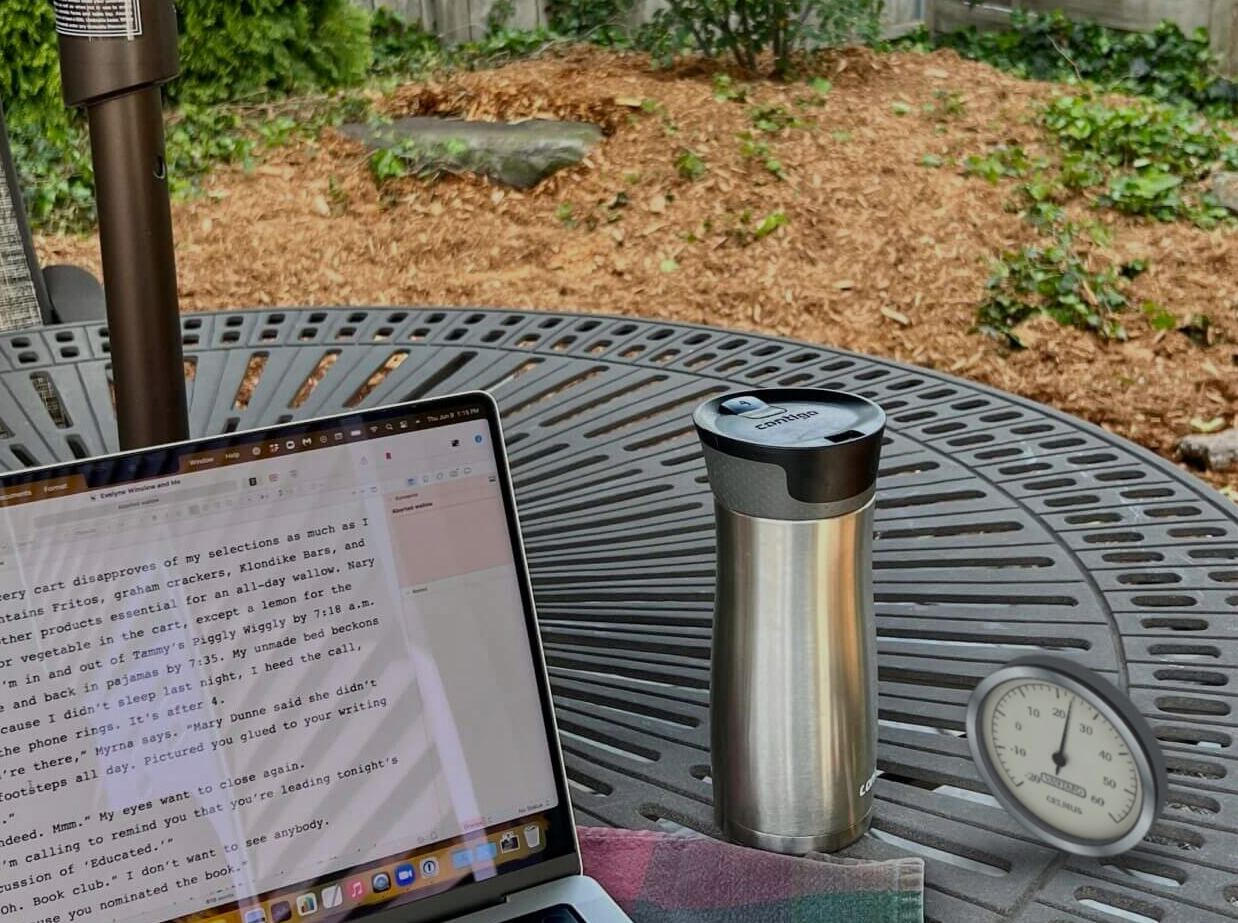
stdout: 24 °C
